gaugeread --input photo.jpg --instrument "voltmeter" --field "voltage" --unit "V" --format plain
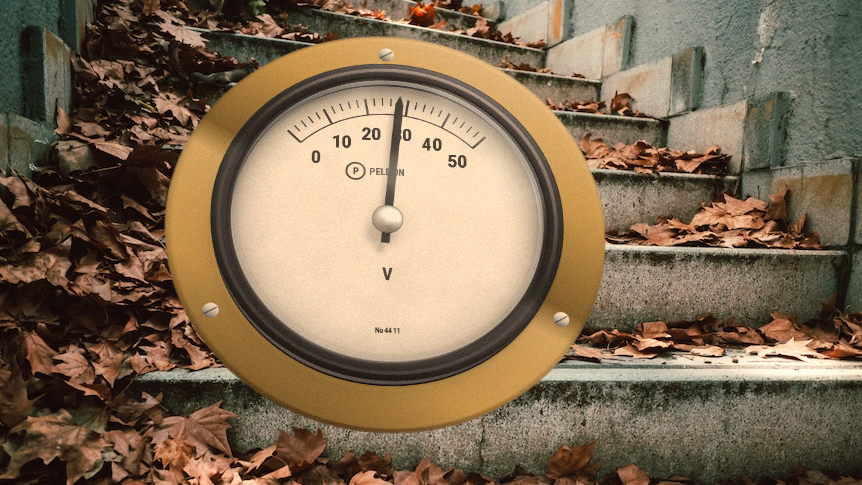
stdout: 28 V
